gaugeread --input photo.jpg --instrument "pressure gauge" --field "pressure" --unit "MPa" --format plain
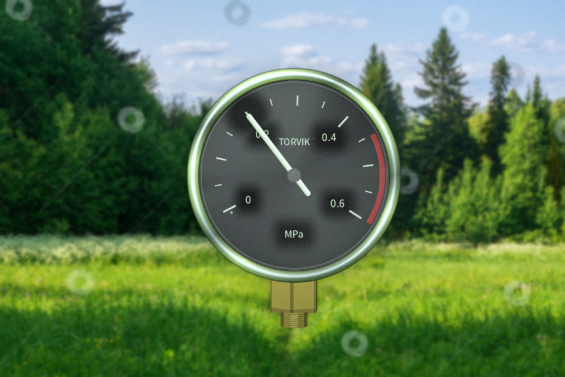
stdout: 0.2 MPa
